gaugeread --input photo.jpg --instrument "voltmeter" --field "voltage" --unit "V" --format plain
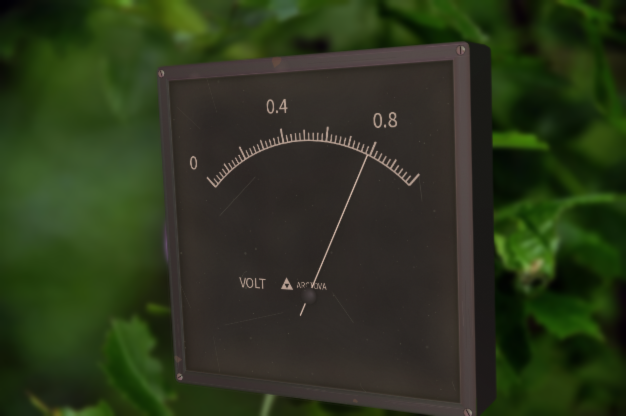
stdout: 0.8 V
